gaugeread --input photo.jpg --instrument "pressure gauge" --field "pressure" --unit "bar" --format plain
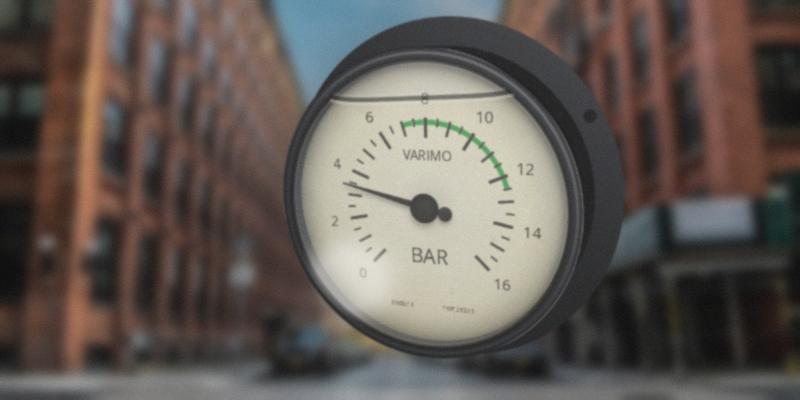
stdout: 3.5 bar
